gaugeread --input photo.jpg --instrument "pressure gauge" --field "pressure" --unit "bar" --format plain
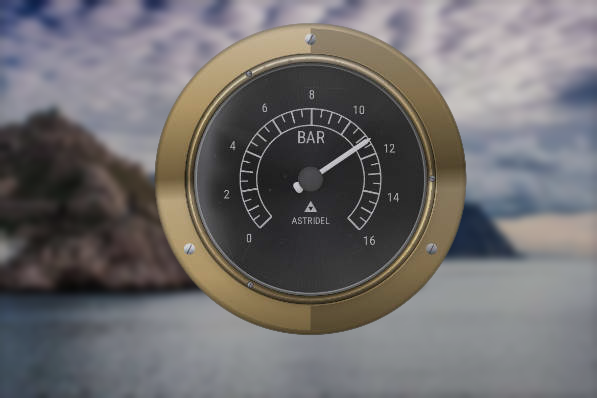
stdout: 11.25 bar
